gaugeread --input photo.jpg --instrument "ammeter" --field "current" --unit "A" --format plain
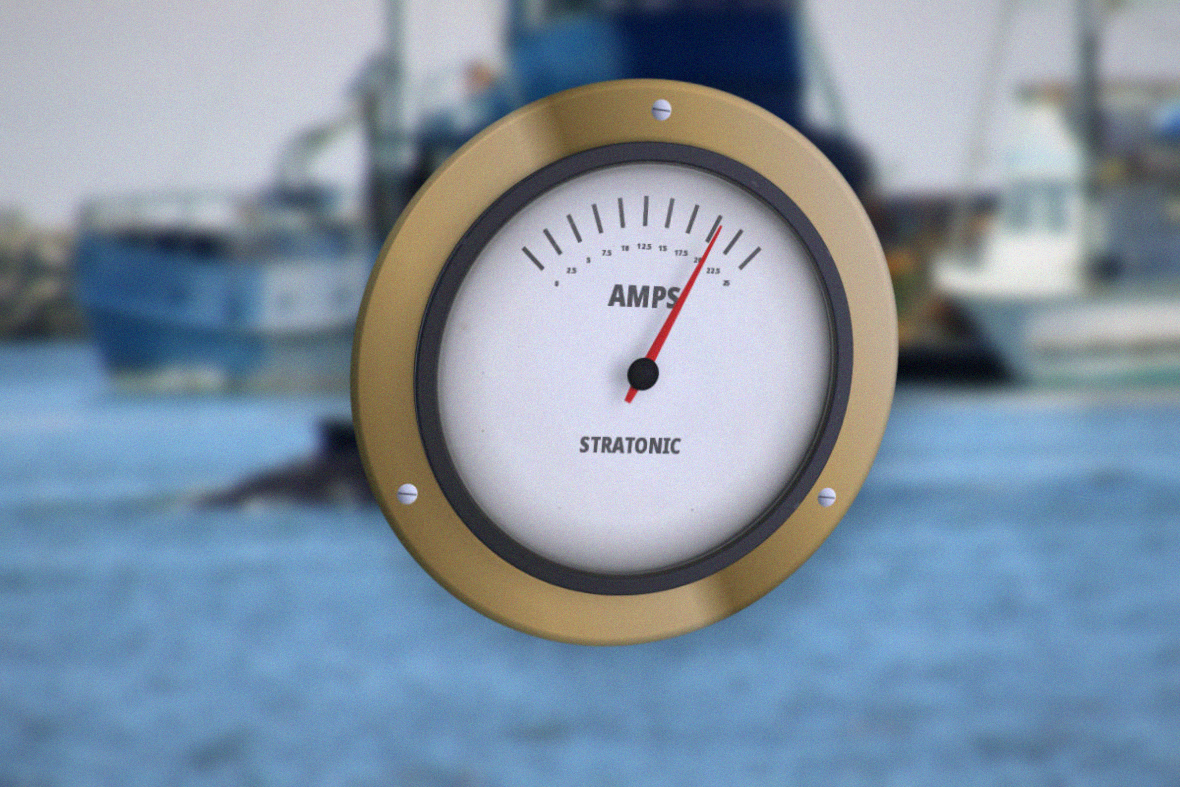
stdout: 20 A
